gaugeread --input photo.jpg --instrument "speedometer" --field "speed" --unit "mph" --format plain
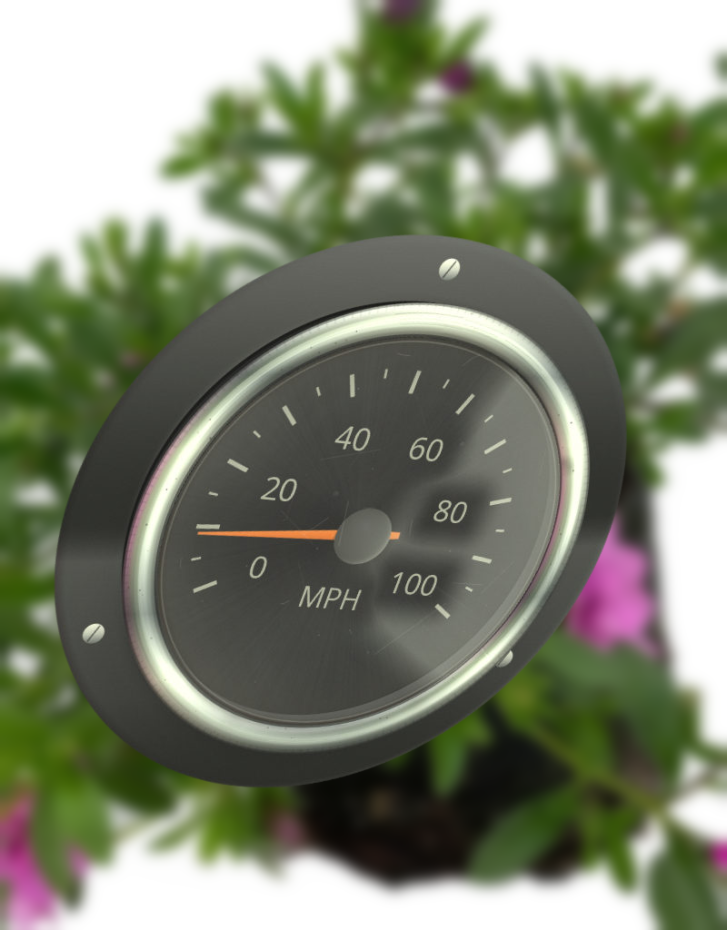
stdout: 10 mph
